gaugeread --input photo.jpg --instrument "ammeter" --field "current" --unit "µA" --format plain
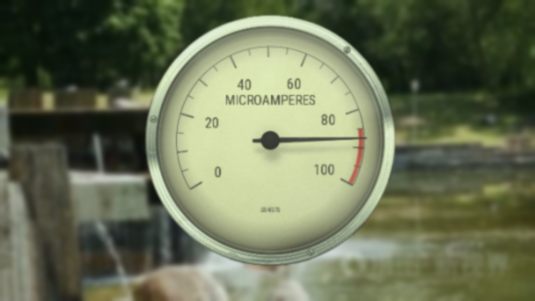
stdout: 87.5 µA
